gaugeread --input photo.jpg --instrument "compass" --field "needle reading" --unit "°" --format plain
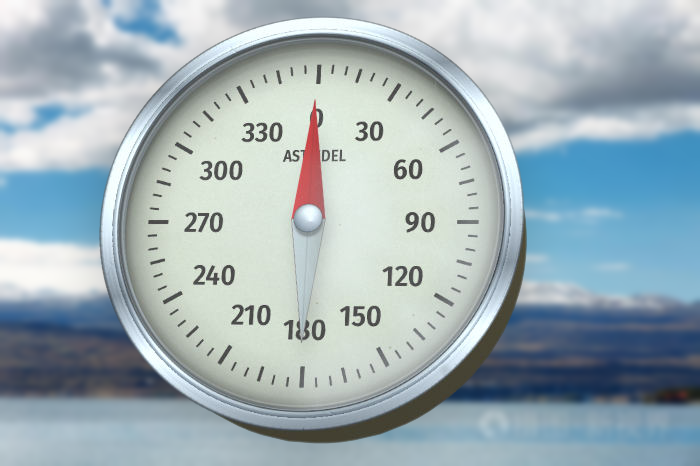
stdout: 0 °
